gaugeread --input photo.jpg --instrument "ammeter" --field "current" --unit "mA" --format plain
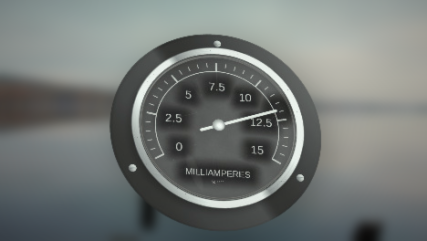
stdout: 12 mA
